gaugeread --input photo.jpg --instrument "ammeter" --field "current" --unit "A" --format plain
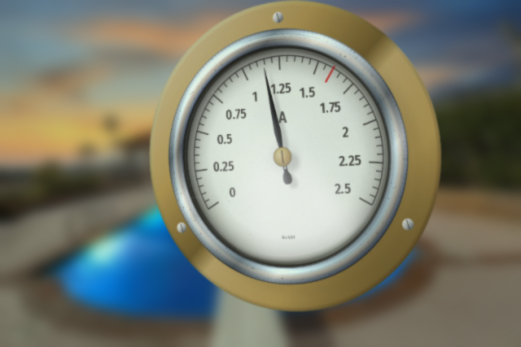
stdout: 1.15 A
